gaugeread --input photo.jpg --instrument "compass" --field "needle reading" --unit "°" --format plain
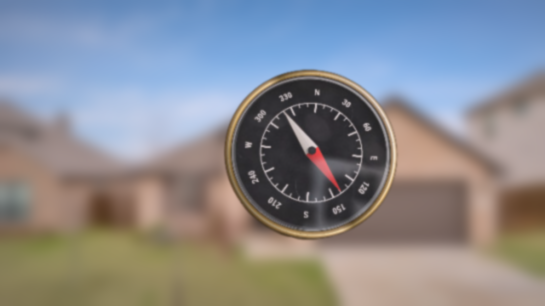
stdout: 140 °
